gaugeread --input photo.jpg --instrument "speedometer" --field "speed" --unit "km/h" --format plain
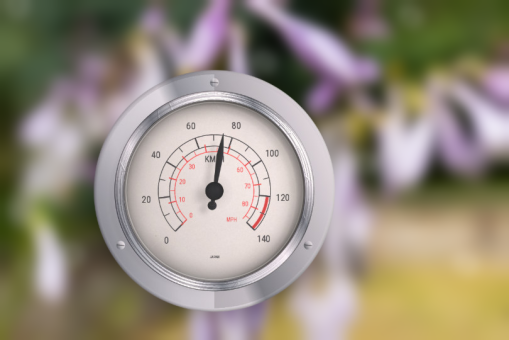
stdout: 75 km/h
